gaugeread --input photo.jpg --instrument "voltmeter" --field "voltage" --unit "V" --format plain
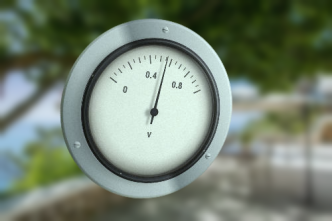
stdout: 0.55 V
